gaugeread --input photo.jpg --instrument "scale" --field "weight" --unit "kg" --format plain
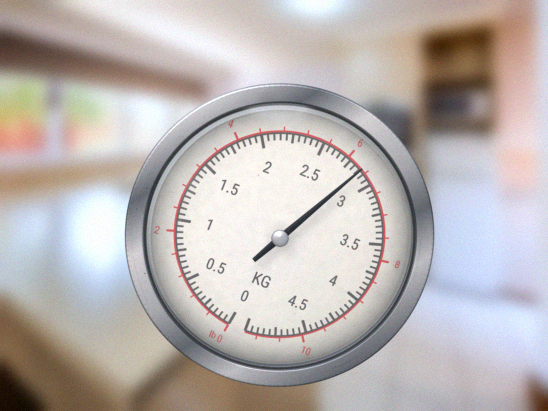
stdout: 2.85 kg
